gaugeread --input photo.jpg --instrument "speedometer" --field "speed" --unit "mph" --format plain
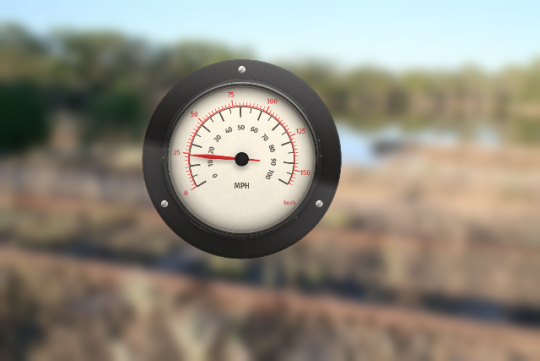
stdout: 15 mph
